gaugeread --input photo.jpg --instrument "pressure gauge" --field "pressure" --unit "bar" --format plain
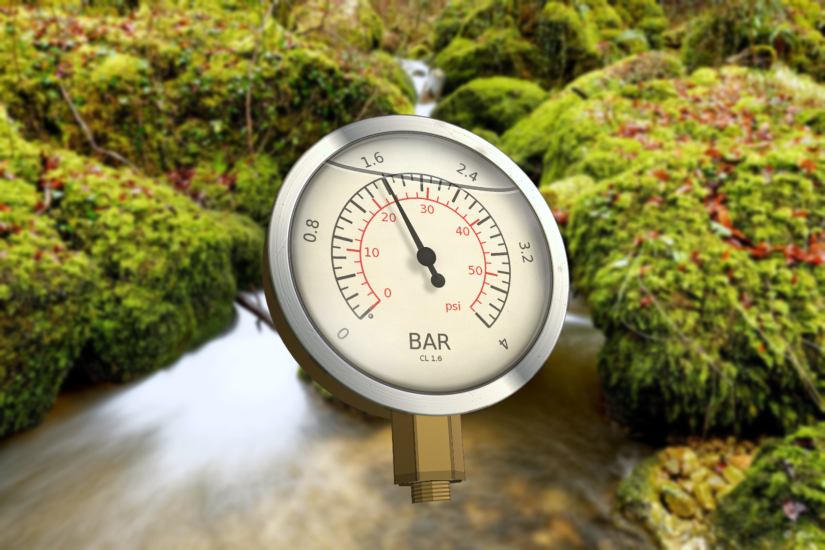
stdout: 1.6 bar
